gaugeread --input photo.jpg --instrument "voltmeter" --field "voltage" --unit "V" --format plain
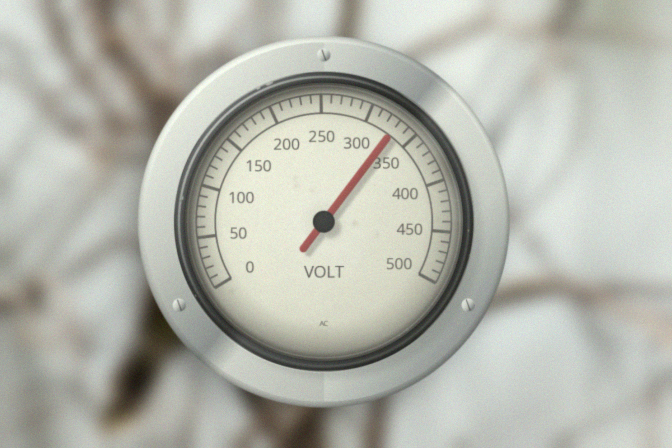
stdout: 330 V
